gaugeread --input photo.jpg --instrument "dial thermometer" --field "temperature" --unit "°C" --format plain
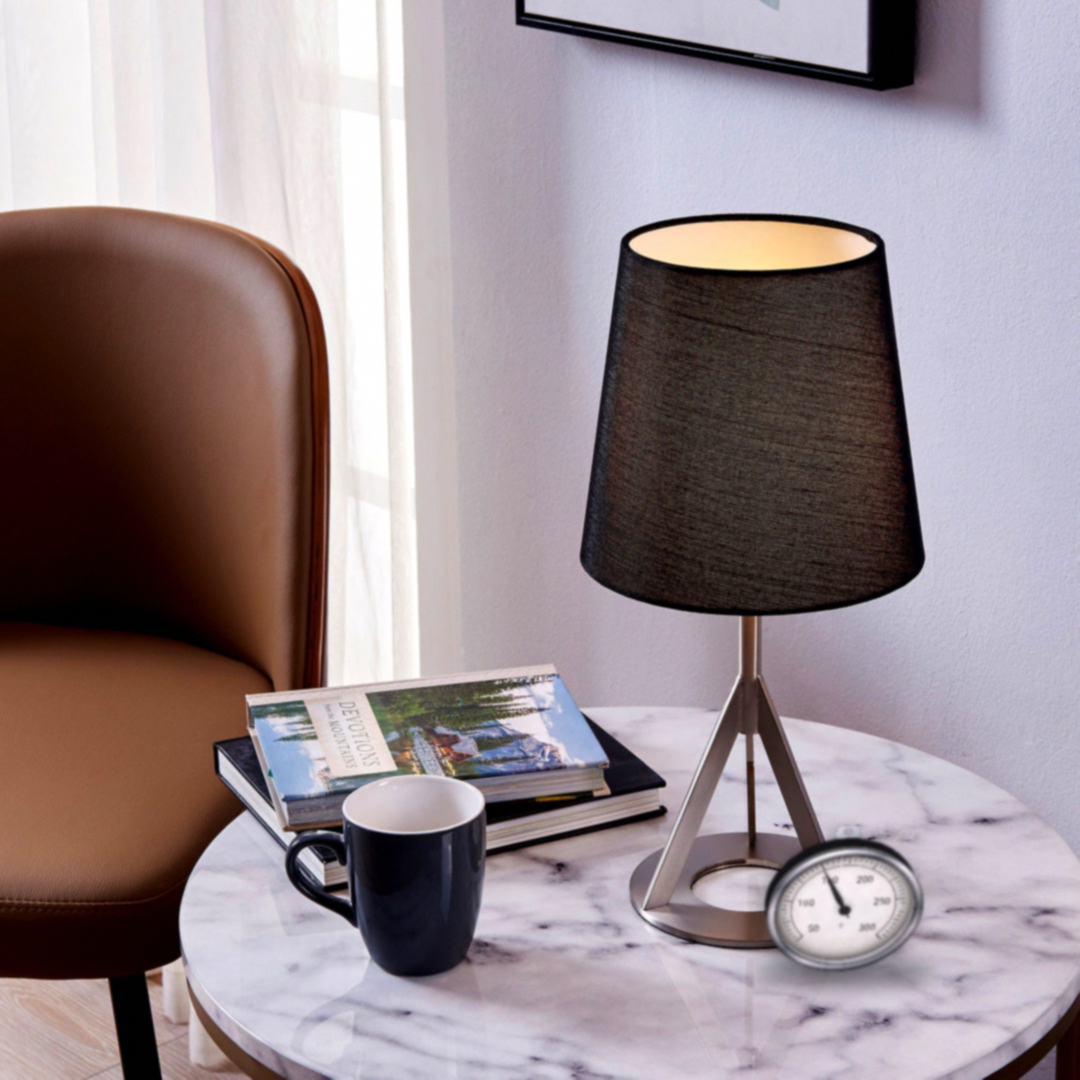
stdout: 150 °C
